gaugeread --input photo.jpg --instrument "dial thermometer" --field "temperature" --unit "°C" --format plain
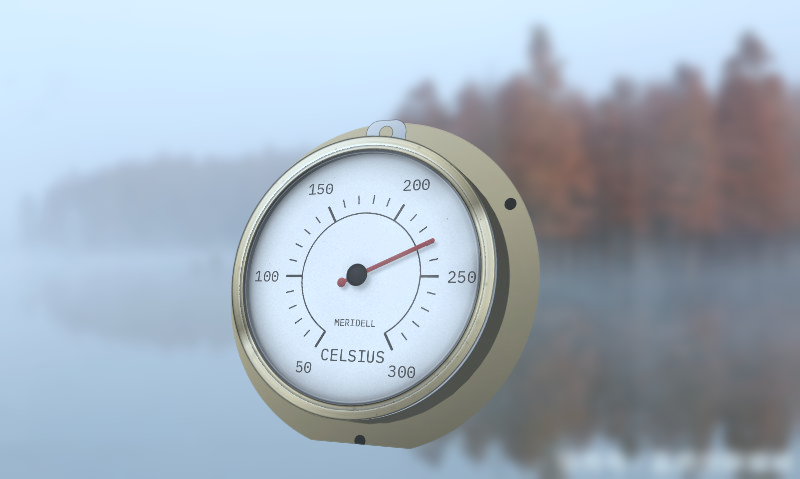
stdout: 230 °C
